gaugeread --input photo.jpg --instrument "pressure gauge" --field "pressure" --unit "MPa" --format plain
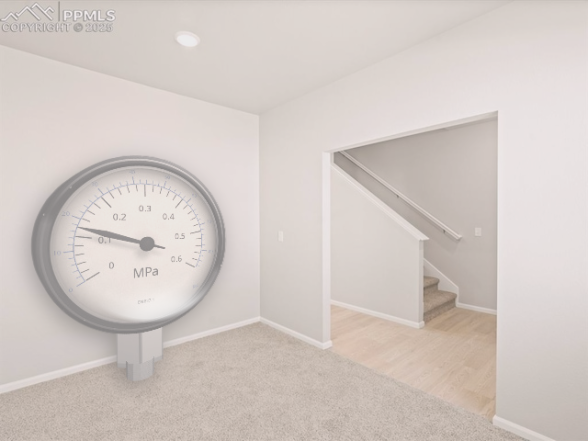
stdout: 0.12 MPa
